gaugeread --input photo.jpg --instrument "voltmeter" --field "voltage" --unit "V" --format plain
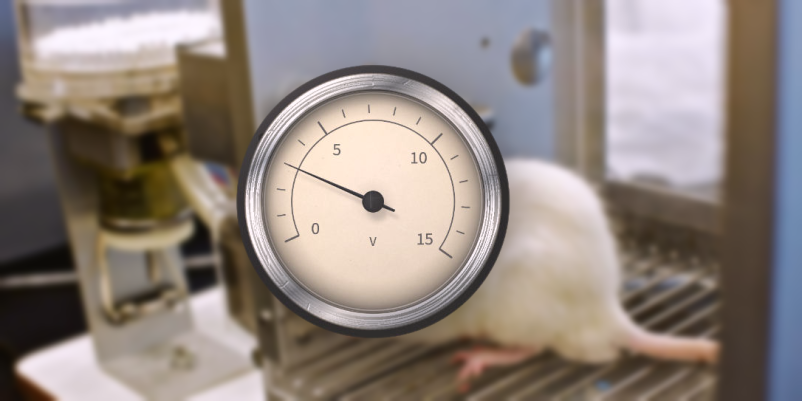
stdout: 3 V
